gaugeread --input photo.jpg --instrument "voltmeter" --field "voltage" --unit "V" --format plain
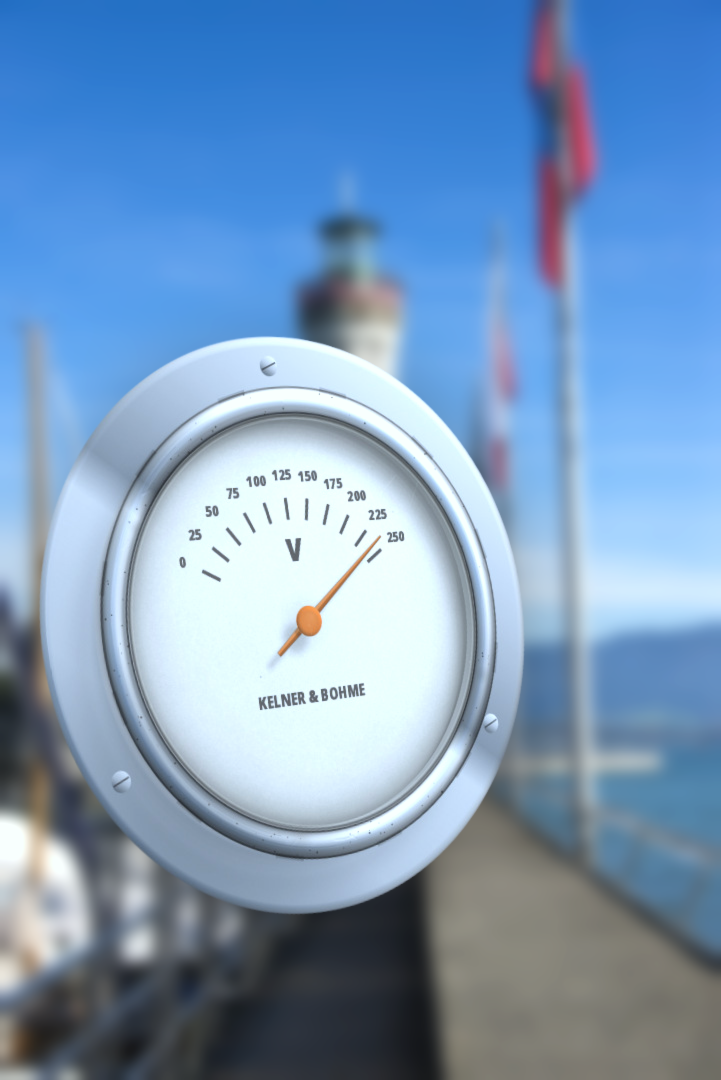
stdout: 237.5 V
